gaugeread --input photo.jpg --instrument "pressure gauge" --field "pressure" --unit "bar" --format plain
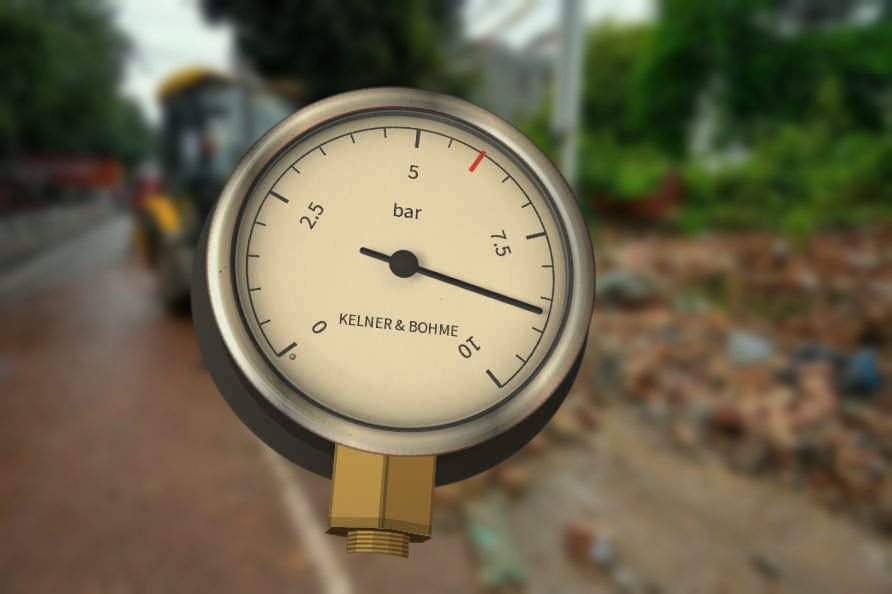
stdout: 8.75 bar
